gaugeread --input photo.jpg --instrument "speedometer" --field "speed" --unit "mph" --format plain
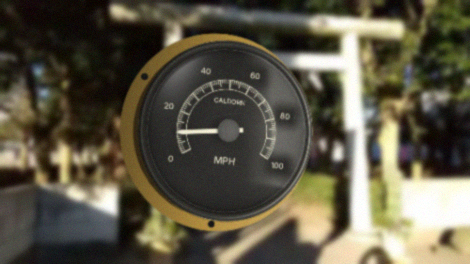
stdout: 10 mph
